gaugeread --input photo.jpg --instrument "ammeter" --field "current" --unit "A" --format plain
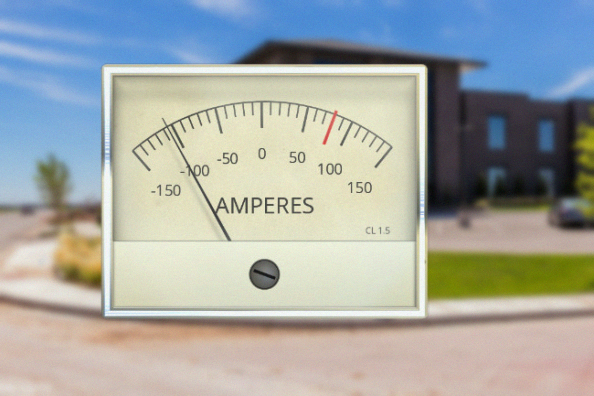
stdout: -105 A
